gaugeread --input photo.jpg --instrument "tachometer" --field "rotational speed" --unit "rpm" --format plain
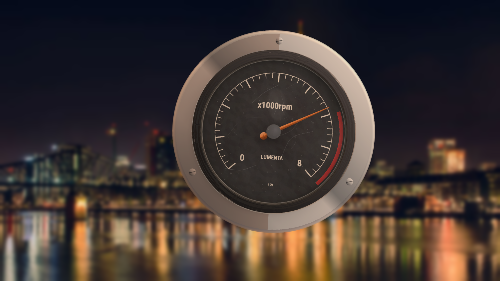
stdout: 5800 rpm
